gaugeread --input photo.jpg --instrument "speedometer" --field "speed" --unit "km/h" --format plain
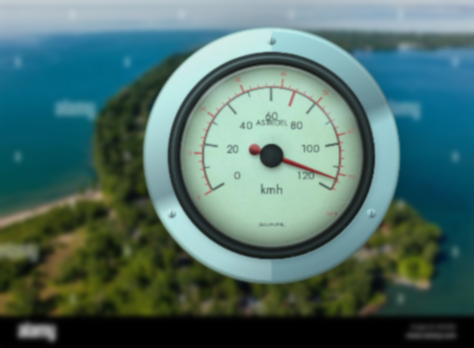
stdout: 115 km/h
